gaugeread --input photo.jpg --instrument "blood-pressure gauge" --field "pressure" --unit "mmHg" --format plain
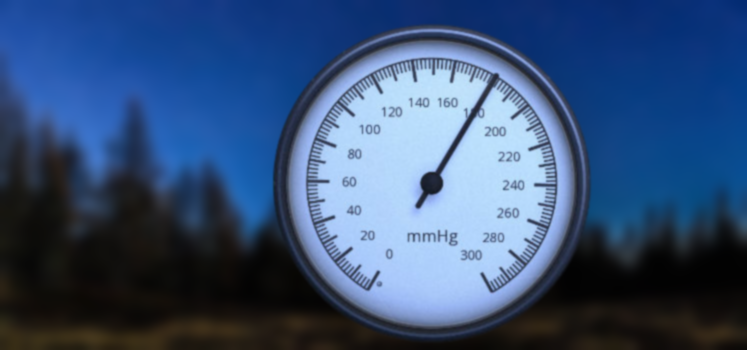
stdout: 180 mmHg
